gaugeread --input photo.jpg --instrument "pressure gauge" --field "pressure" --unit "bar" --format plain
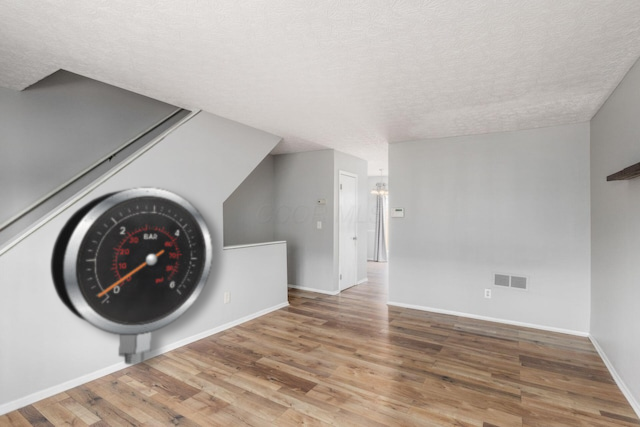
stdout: 0.2 bar
